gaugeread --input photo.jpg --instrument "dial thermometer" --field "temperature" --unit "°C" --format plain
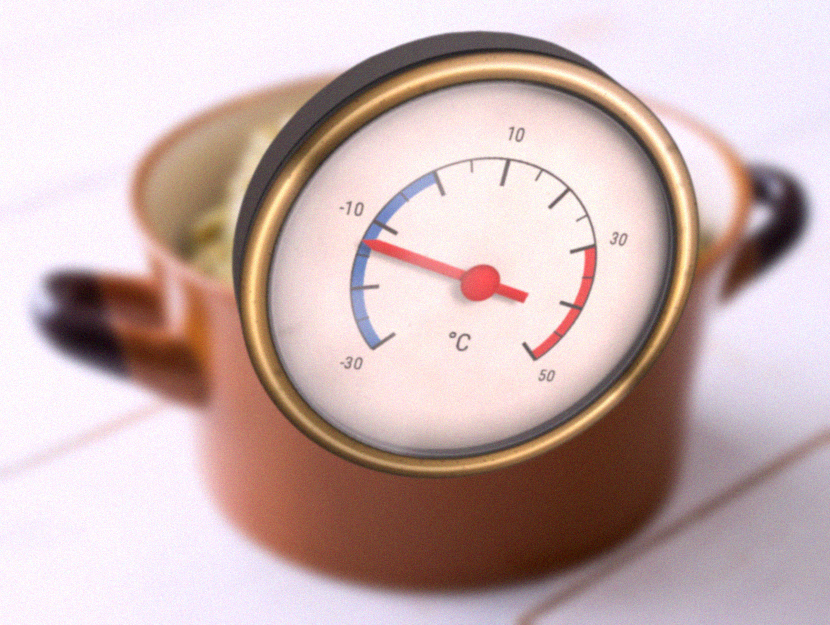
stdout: -12.5 °C
